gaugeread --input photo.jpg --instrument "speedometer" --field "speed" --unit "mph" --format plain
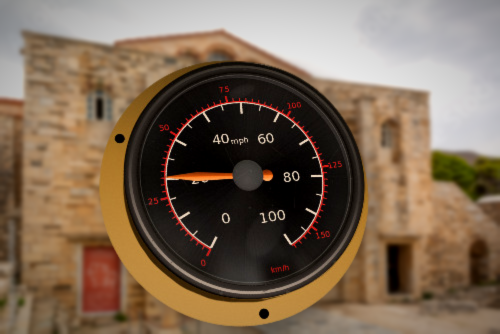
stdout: 20 mph
